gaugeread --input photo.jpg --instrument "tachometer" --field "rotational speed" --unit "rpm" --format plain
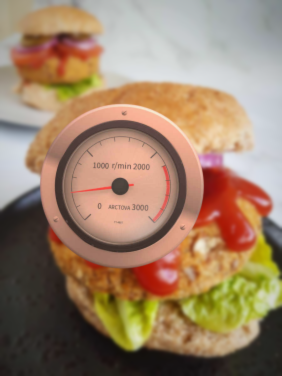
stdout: 400 rpm
